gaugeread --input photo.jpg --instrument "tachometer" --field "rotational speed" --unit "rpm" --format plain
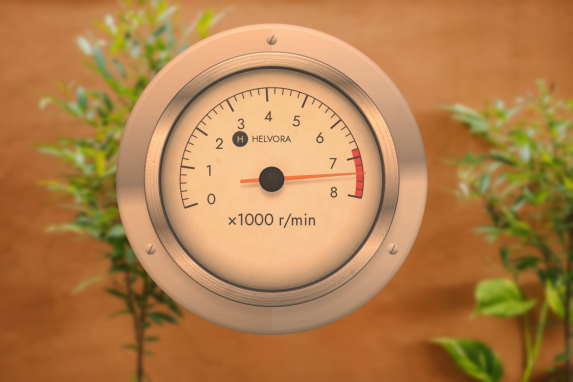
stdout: 7400 rpm
